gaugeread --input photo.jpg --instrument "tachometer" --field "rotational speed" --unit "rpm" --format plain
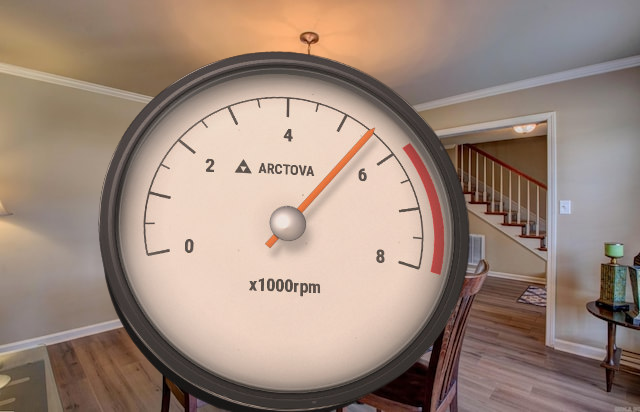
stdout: 5500 rpm
